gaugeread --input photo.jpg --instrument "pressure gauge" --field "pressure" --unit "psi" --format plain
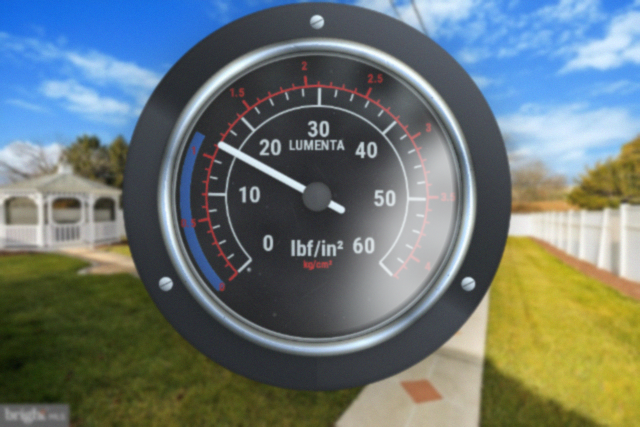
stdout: 16 psi
